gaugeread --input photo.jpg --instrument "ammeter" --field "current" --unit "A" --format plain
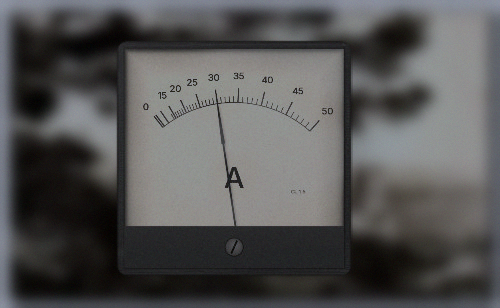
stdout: 30 A
